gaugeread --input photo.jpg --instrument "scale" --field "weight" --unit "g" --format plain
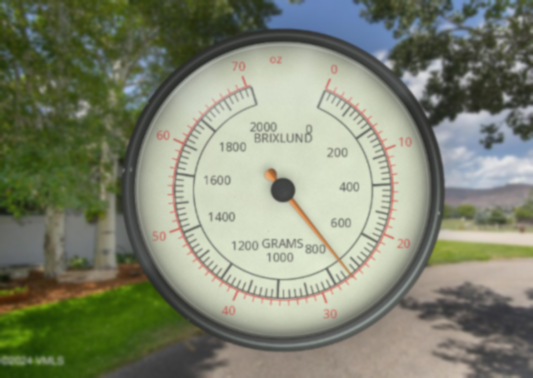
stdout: 740 g
